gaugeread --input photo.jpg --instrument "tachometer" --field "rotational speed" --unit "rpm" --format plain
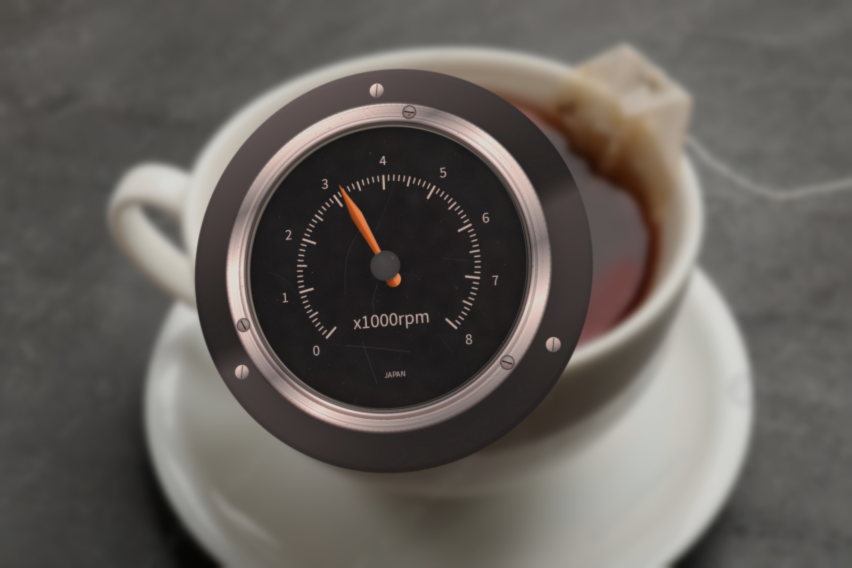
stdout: 3200 rpm
